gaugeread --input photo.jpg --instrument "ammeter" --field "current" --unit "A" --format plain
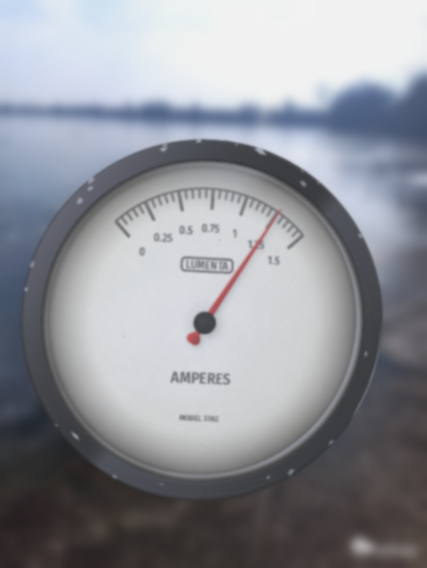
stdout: 1.25 A
